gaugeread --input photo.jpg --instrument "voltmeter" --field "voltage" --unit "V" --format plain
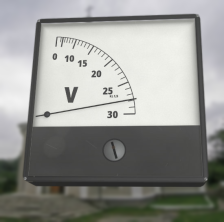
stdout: 28 V
